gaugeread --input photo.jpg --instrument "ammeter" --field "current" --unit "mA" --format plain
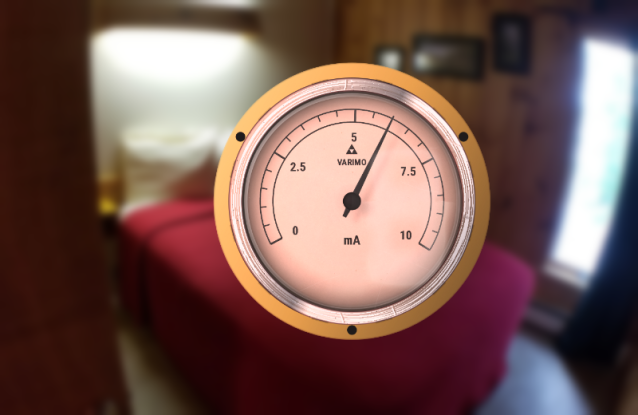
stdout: 6 mA
